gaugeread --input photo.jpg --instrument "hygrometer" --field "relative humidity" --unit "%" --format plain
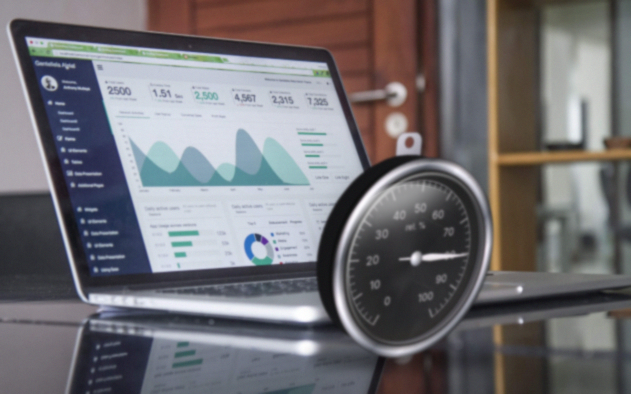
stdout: 80 %
